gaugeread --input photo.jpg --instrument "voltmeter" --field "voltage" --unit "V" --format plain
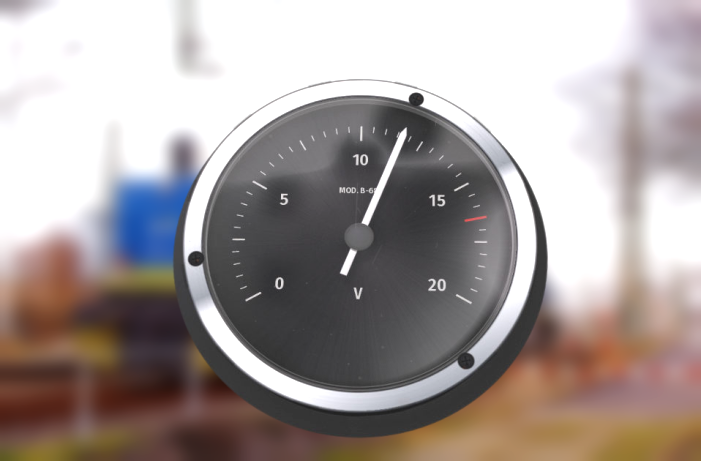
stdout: 11.75 V
